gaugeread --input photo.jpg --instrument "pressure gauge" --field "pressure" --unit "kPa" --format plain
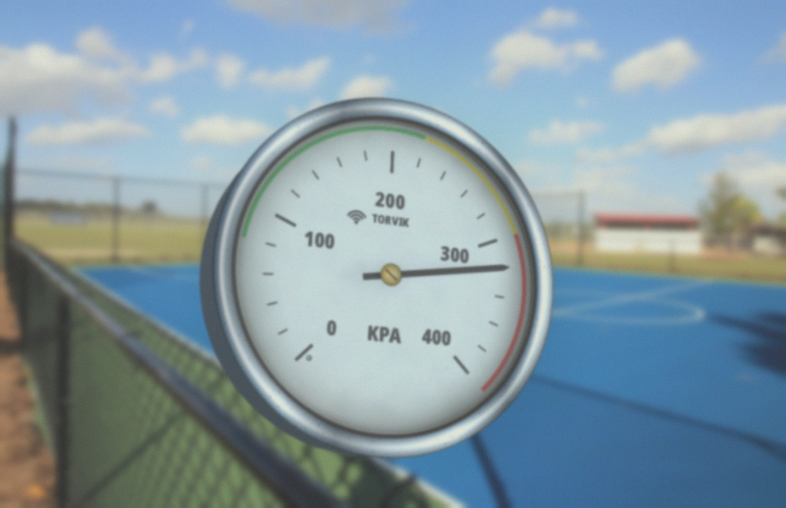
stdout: 320 kPa
